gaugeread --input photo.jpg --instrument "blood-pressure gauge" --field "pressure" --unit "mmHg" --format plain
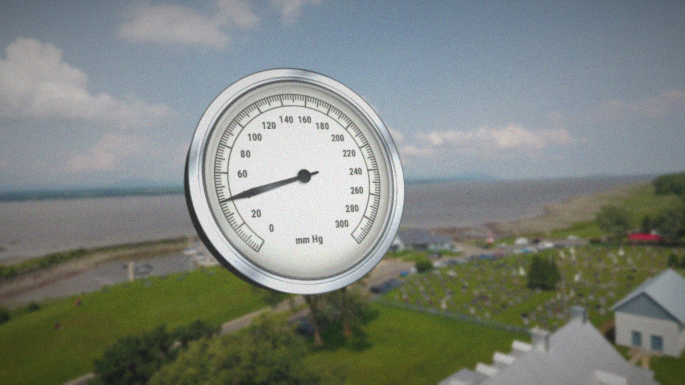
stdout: 40 mmHg
